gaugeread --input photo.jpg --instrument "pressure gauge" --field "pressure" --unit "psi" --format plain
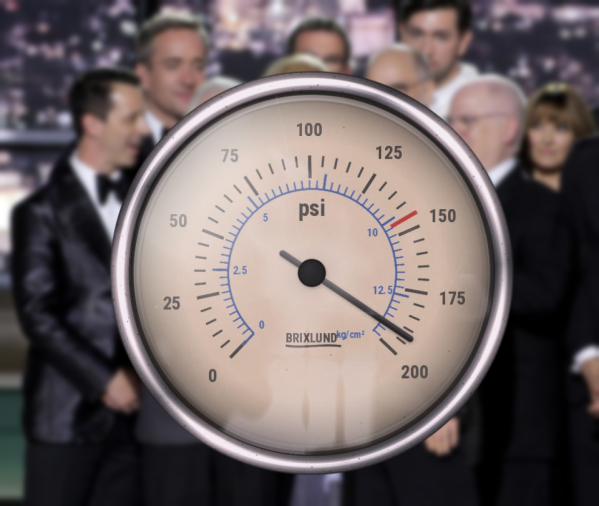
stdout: 192.5 psi
